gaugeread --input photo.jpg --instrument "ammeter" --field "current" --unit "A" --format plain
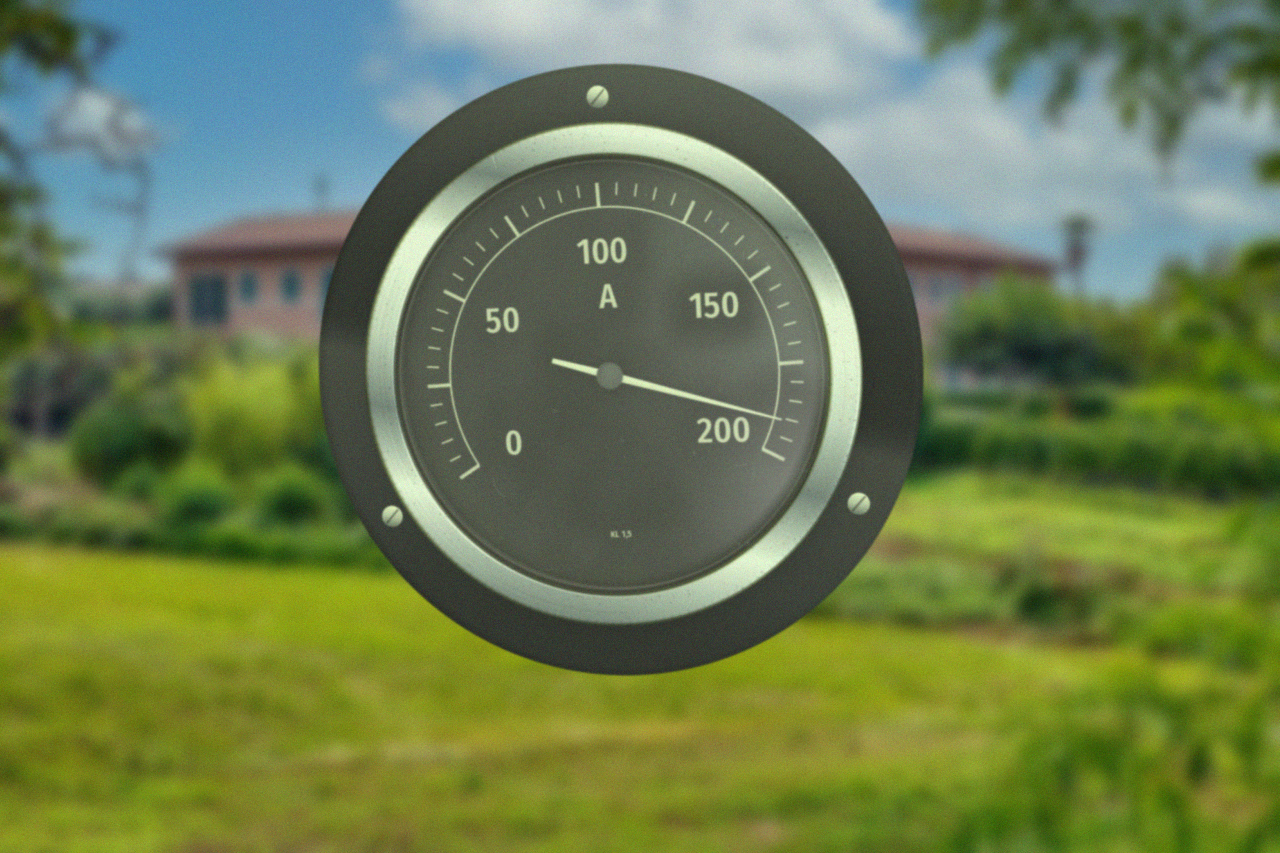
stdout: 190 A
